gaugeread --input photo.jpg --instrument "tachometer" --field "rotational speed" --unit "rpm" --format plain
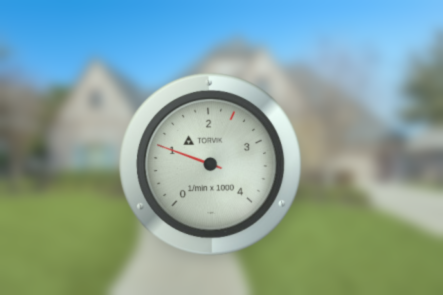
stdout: 1000 rpm
